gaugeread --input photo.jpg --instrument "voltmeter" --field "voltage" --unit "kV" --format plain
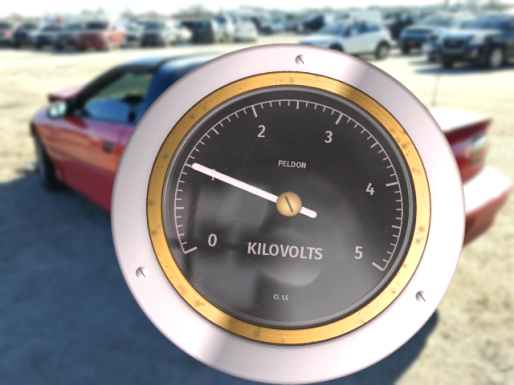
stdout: 1 kV
